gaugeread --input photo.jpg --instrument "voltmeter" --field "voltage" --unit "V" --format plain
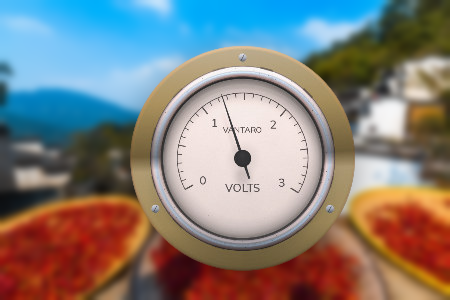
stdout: 1.25 V
